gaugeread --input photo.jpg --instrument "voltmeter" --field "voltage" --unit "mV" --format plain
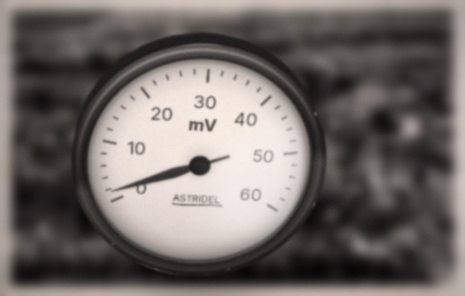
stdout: 2 mV
